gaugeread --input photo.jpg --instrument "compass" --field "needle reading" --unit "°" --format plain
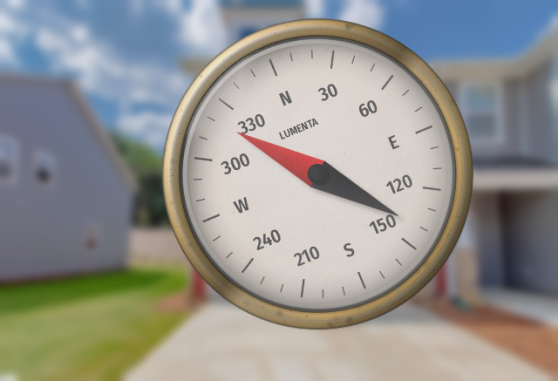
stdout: 320 °
